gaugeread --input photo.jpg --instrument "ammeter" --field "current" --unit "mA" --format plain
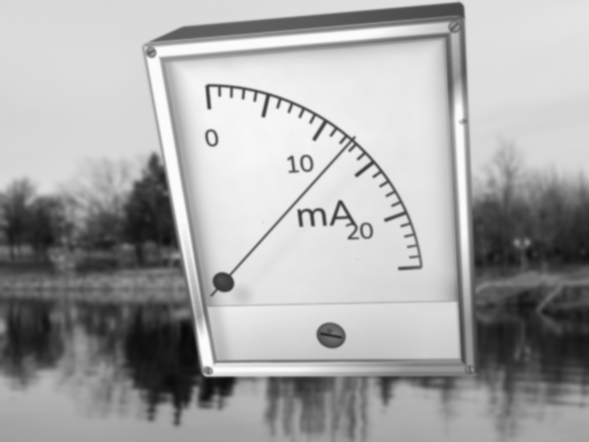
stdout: 12.5 mA
